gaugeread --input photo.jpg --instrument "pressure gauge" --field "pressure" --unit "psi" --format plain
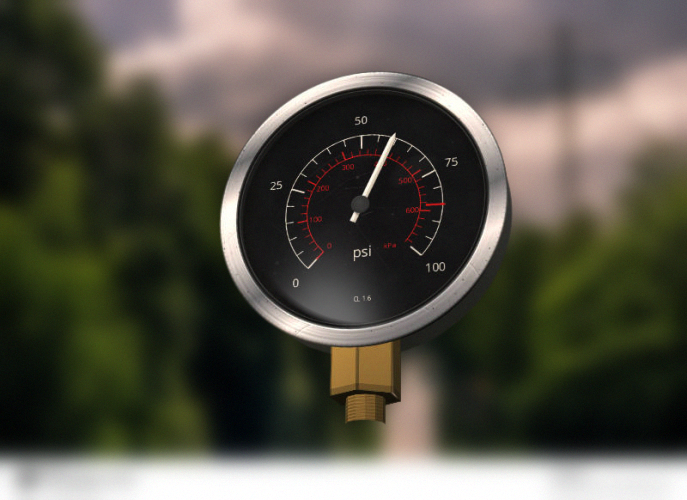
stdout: 60 psi
